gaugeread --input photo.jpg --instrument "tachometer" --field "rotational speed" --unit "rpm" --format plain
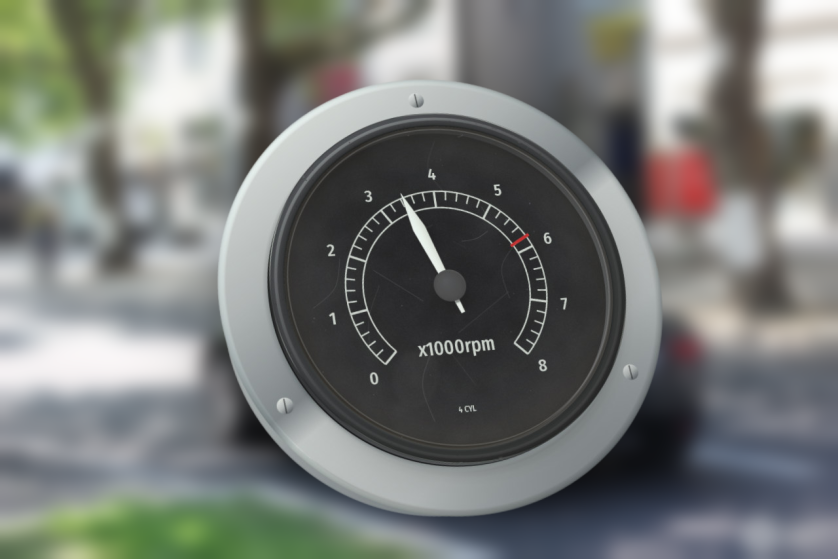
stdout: 3400 rpm
